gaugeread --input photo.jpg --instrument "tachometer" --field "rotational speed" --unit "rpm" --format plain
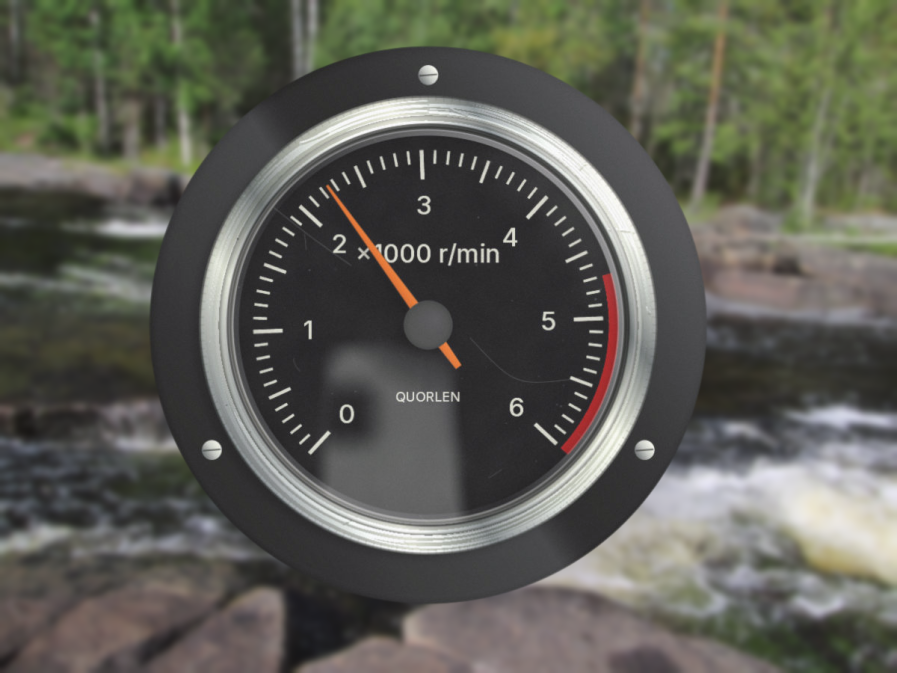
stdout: 2250 rpm
